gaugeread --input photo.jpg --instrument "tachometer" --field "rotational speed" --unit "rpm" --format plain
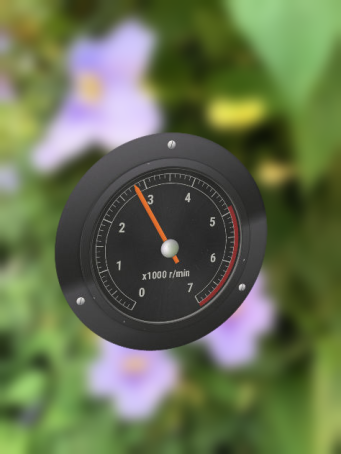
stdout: 2800 rpm
